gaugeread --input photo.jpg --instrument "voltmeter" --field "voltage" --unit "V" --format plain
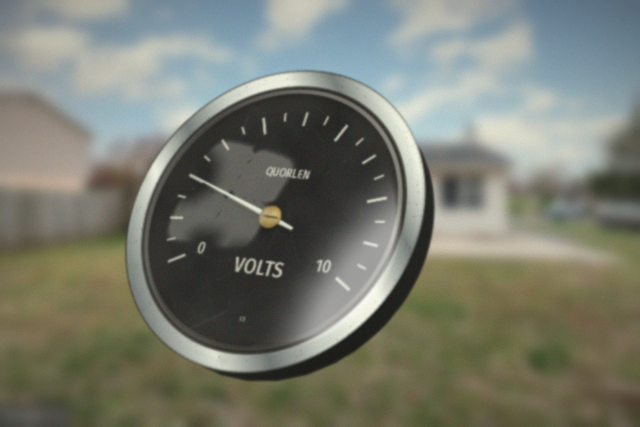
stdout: 2 V
